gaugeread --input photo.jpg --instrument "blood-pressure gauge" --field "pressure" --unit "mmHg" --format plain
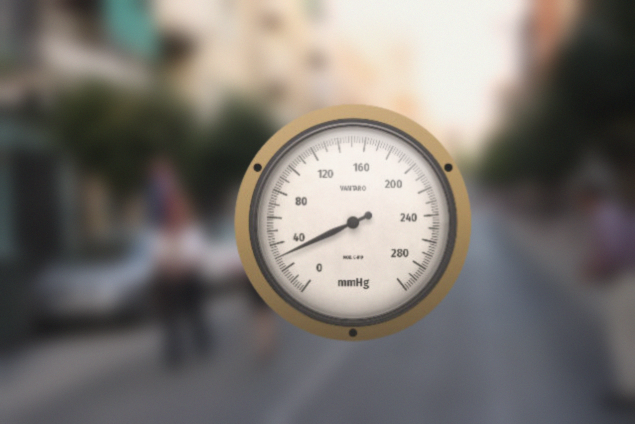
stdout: 30 mmHg
